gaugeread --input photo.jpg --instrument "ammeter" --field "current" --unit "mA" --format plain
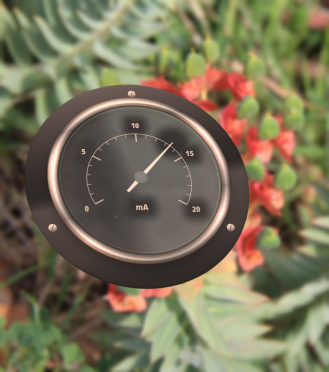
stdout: 13.5 mA
